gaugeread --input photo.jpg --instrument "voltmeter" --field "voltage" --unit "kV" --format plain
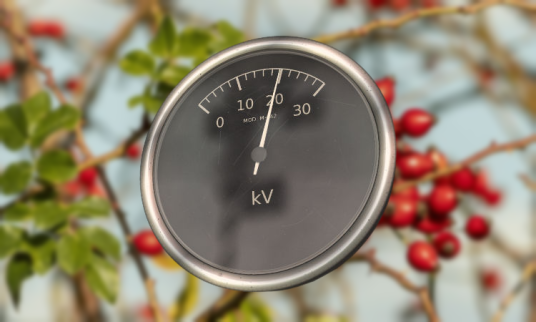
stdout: 20 kV
